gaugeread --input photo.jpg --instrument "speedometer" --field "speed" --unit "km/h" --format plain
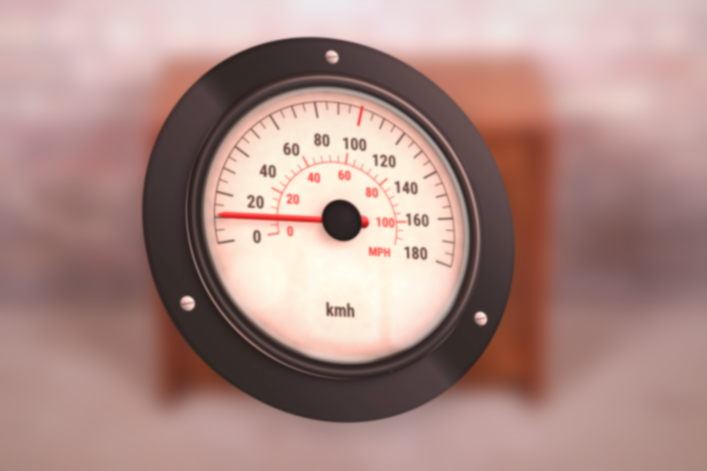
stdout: 10 km/h
